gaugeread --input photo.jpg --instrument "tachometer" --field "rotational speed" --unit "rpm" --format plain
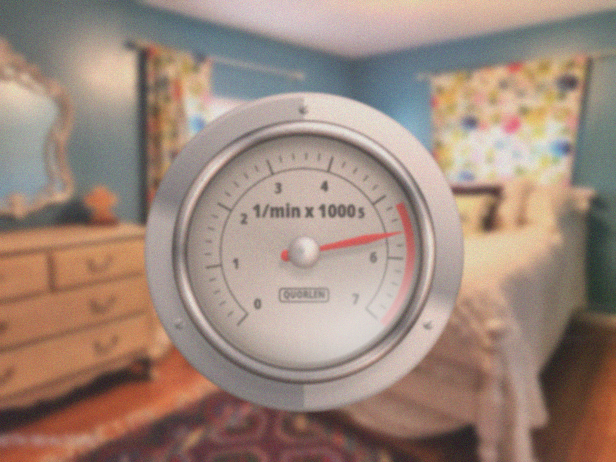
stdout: 5600 rpm
